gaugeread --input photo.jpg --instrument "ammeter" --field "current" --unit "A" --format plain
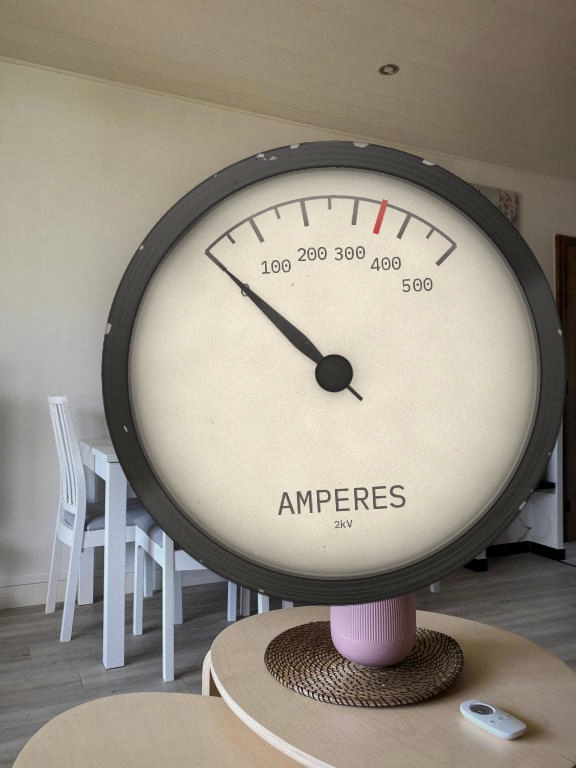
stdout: 0 A
